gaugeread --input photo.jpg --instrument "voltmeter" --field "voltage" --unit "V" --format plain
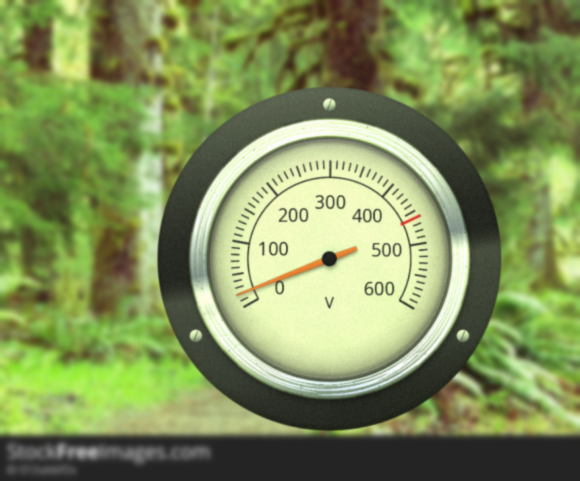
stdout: 20 V
